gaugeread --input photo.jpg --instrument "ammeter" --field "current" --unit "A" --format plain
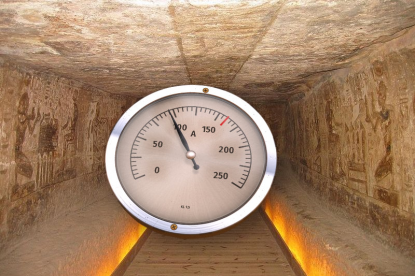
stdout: 95 A
